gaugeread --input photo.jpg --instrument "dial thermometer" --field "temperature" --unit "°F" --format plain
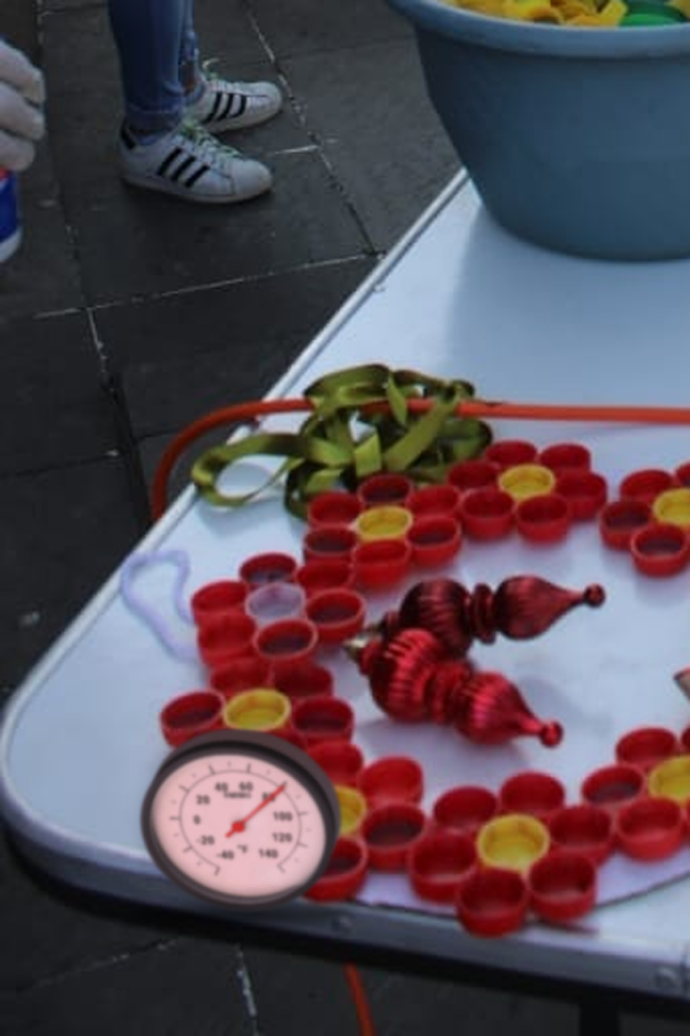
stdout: 80 °F
